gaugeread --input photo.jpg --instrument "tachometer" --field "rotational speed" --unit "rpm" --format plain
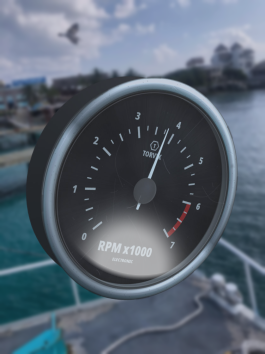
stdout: 3750 rpm
